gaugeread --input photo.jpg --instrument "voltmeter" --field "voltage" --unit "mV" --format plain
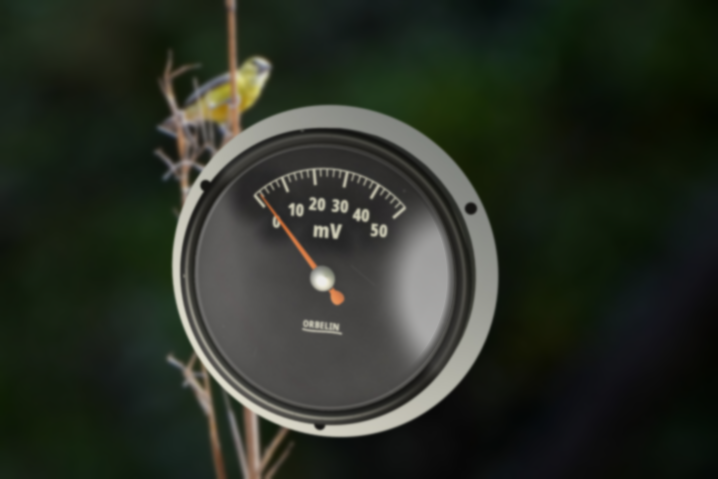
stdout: 2 mV
